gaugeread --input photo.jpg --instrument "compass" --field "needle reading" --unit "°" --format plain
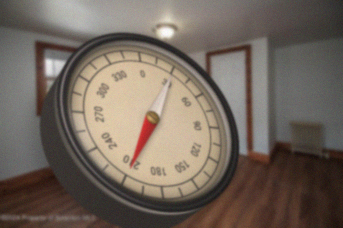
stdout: 210 °
